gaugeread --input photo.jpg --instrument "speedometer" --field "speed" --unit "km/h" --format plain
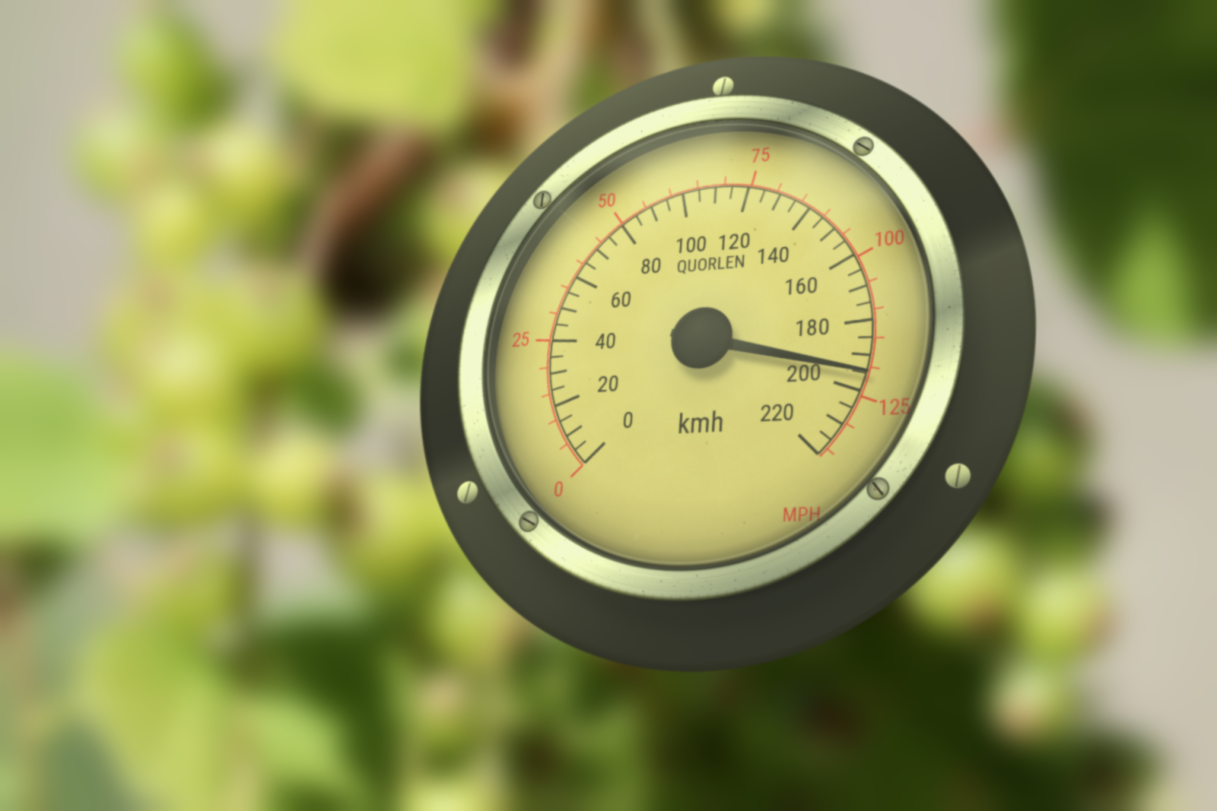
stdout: 195 km/h
